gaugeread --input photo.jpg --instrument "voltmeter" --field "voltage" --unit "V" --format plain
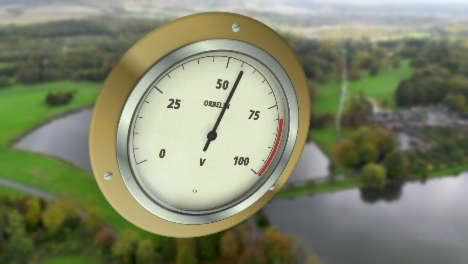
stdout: 55 V
